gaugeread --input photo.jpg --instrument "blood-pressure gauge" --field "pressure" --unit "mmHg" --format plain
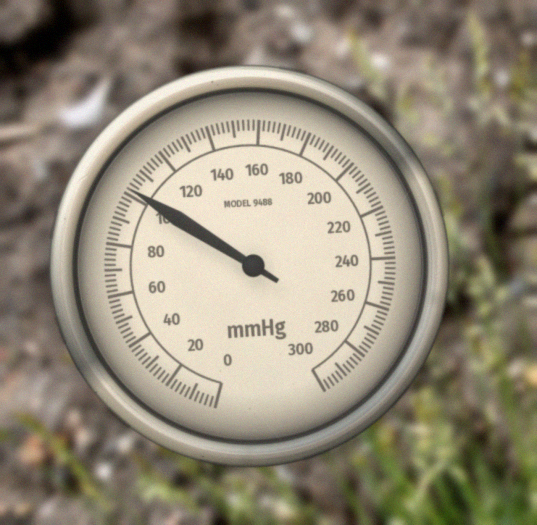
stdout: 102 mmHg
